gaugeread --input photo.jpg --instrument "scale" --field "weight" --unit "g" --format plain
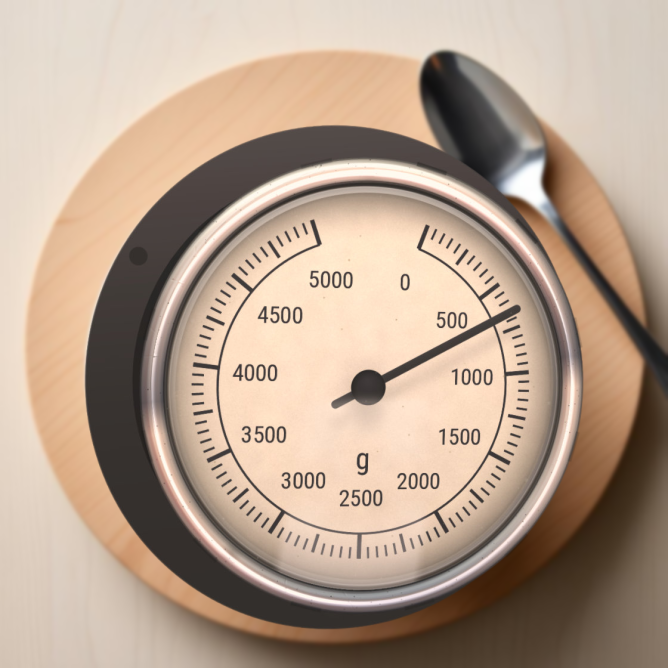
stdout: 650 g
